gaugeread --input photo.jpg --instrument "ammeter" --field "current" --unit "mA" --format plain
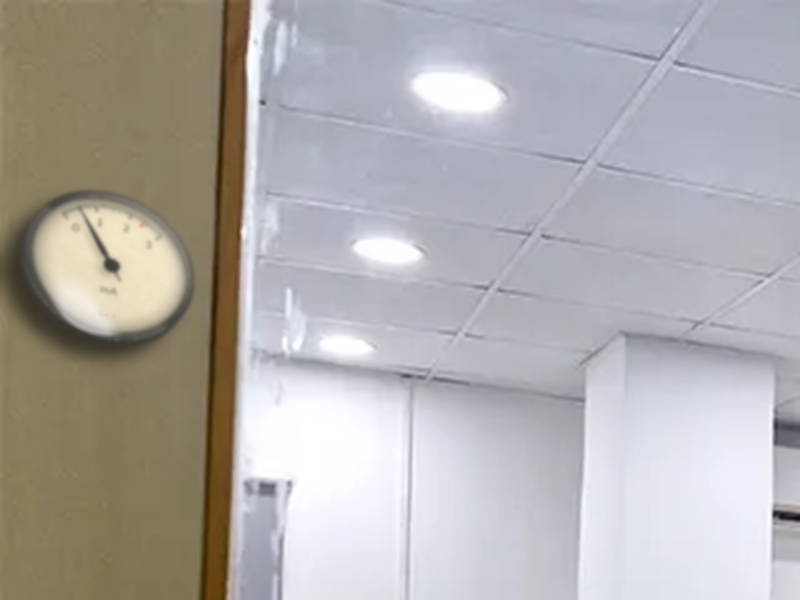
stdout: 0.5 mA
